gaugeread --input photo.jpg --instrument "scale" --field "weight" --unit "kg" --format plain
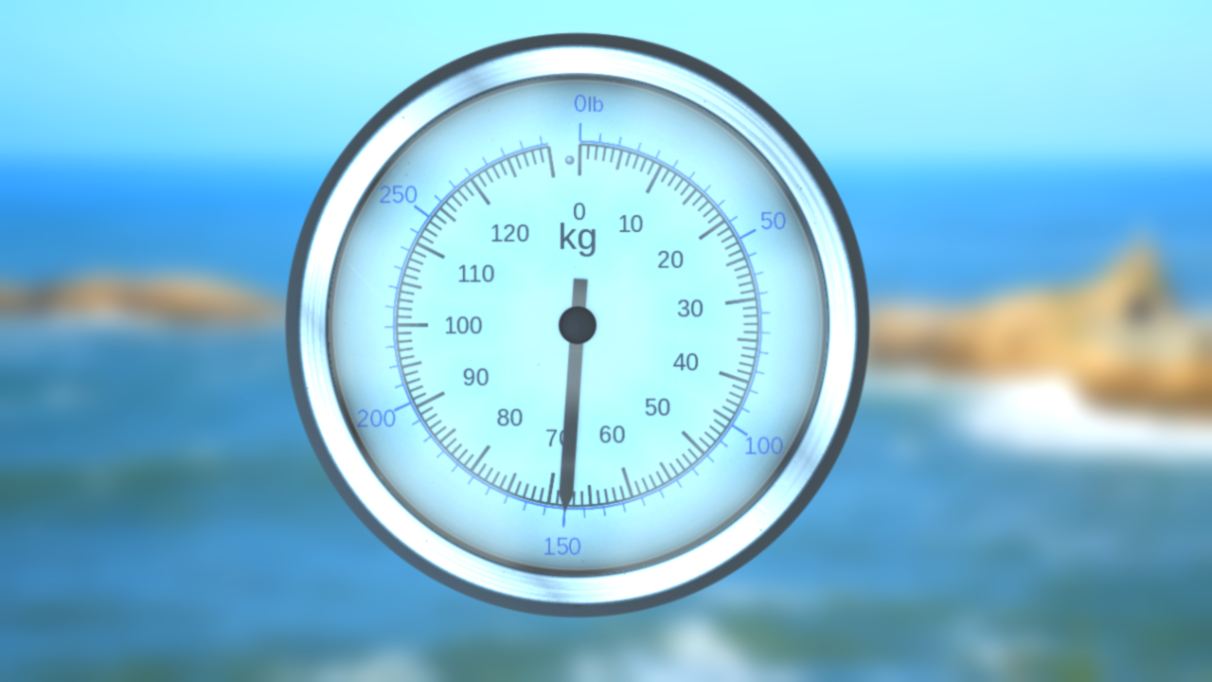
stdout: 68 kg
